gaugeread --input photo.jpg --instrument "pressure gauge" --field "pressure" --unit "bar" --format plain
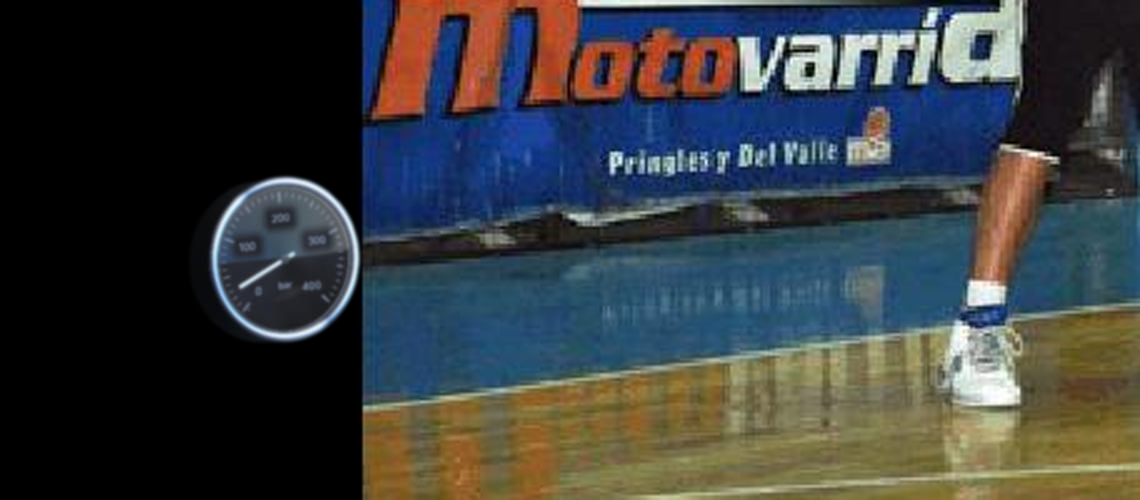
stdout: 30 bar
